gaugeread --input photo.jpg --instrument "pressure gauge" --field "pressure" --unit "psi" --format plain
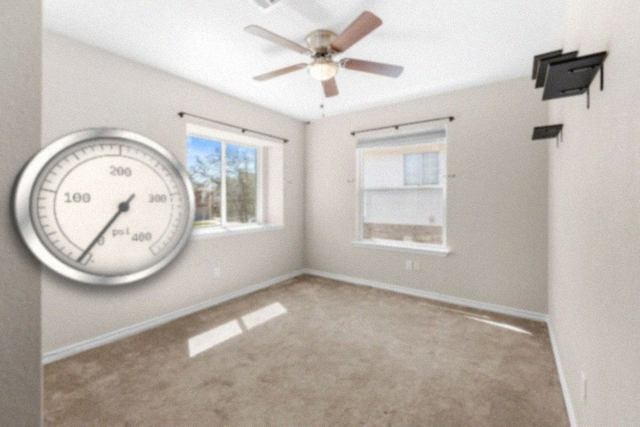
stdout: 10 psi
